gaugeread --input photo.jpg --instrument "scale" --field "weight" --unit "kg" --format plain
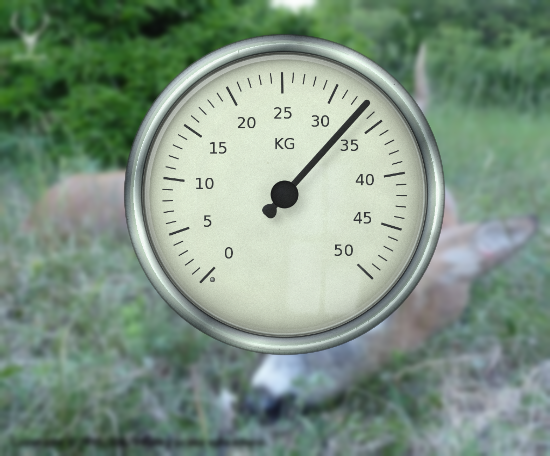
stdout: 33 kg
